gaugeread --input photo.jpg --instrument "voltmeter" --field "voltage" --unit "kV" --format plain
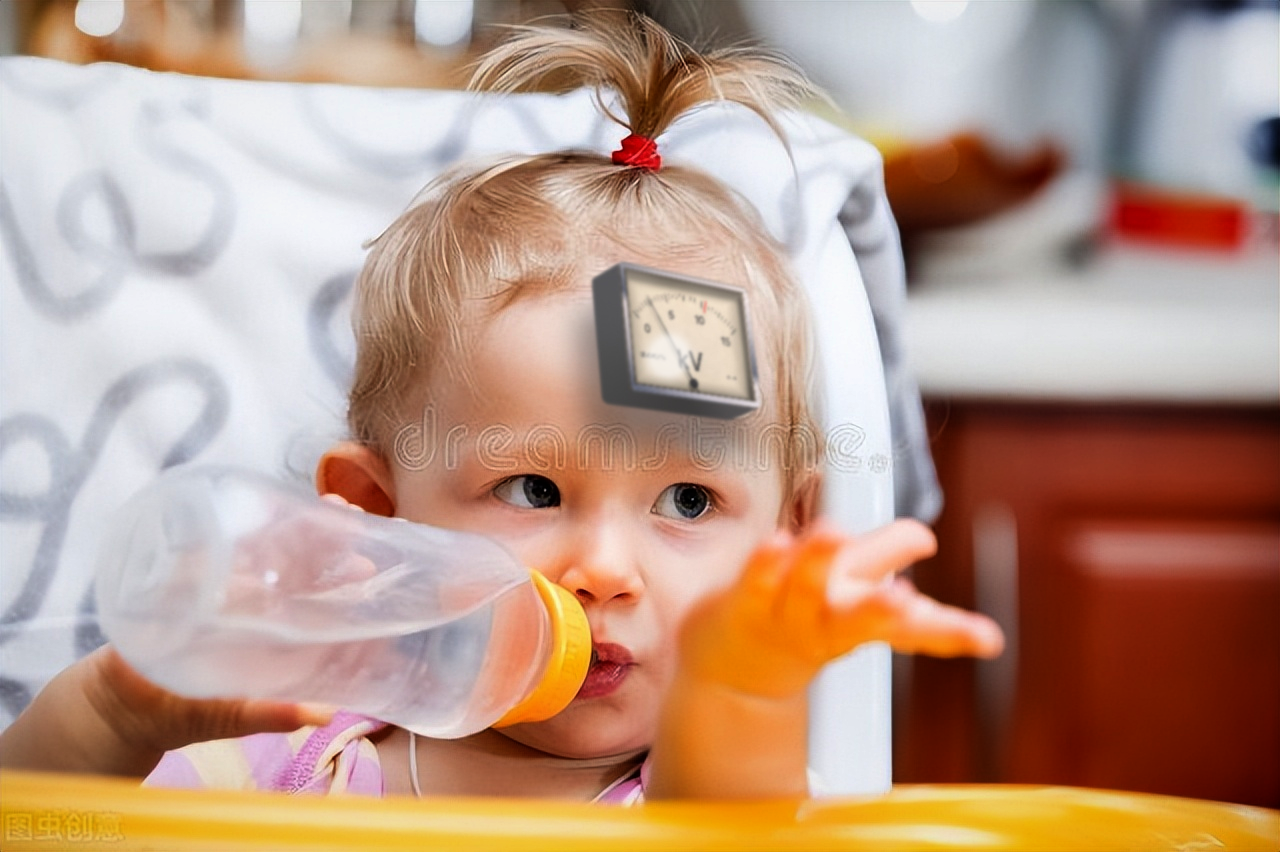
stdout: 2.5 kV
